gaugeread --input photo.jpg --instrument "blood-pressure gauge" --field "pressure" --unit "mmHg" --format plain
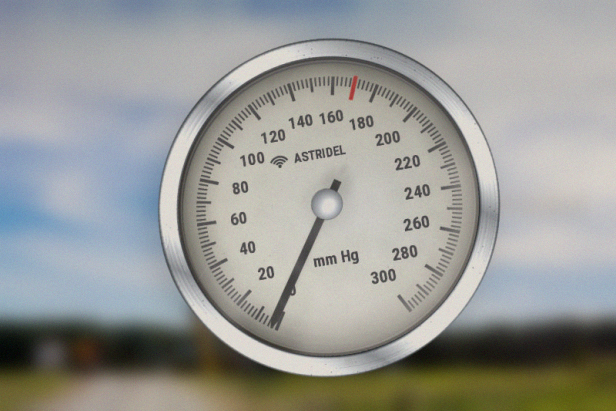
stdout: 2 mmHg
